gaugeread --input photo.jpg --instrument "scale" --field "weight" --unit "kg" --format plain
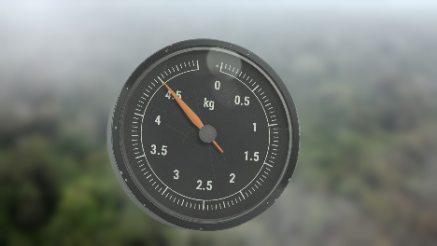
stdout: 4.5 kg
